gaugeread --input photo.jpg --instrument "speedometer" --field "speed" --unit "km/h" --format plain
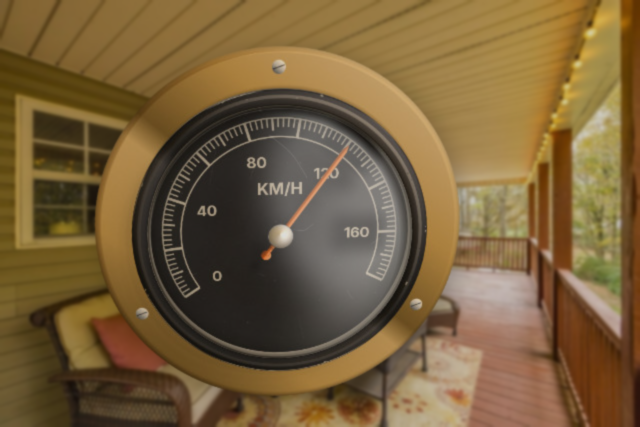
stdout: 120 km/h
